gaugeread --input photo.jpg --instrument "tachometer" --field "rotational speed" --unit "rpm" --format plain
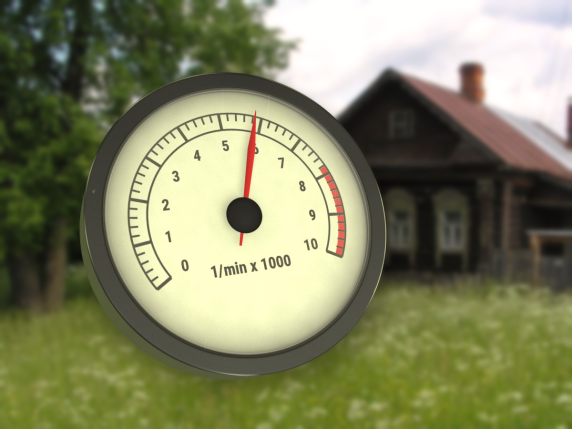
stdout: 5800 rpm
